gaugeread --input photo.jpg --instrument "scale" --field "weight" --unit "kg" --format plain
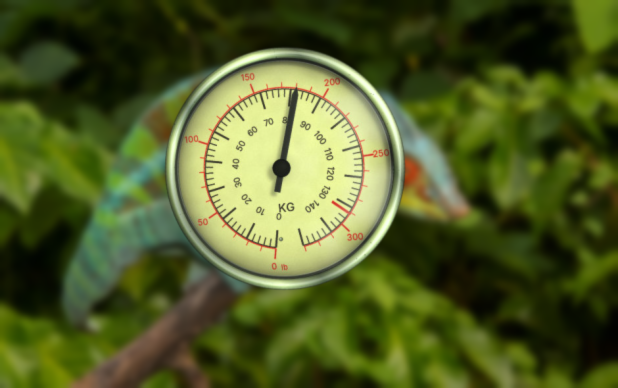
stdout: 82 kg
